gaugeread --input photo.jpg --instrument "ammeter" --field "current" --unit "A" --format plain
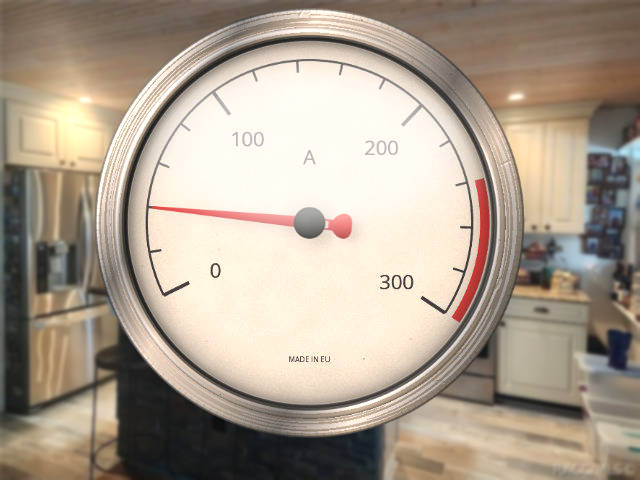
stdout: 40 A
